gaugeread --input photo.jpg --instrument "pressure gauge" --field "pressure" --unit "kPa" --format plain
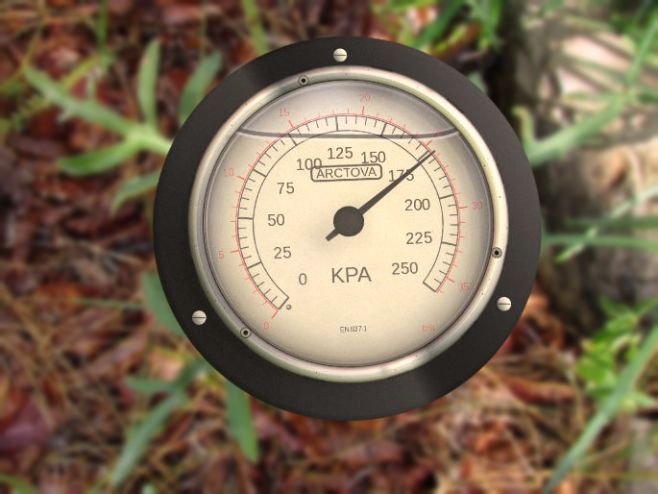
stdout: 177.5 kPa
